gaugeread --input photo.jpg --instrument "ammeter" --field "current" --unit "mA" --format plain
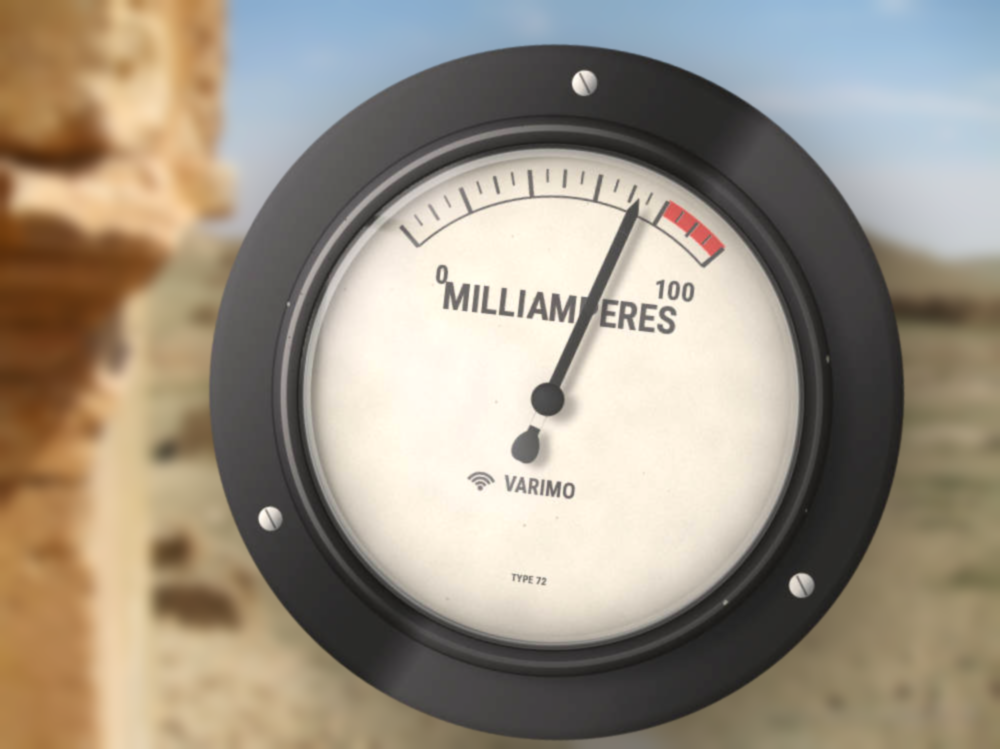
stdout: 72.5 mA
